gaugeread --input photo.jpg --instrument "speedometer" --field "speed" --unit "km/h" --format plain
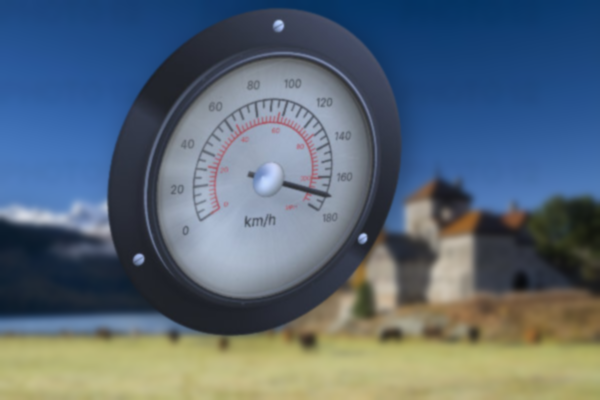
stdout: 170 km/h
